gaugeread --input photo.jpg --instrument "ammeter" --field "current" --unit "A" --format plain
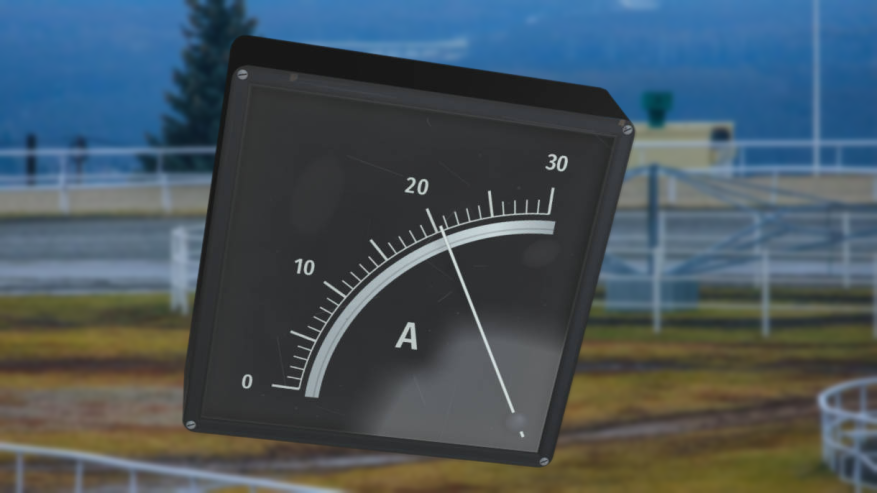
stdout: 20.5 A
